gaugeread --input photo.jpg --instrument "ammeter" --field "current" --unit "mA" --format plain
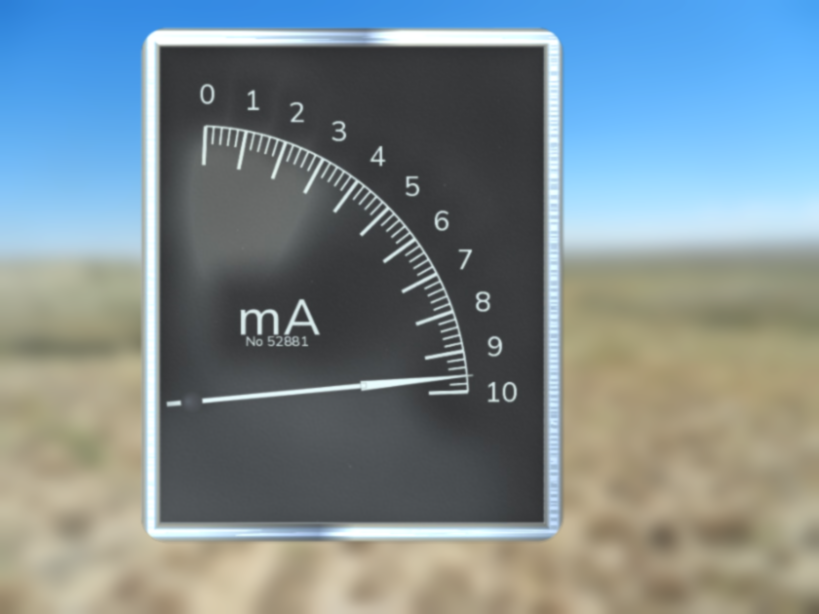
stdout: 9.6 mA
